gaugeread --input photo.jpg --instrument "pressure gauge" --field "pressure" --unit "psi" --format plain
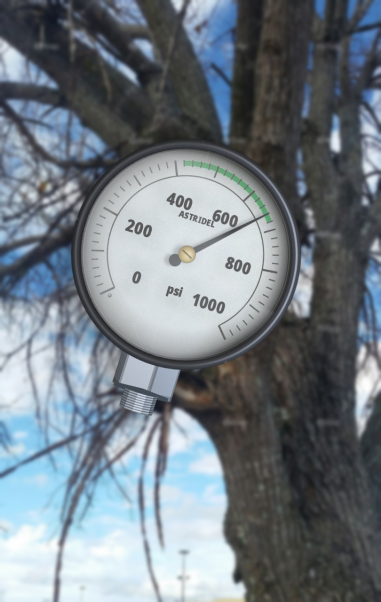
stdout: 660 psi
